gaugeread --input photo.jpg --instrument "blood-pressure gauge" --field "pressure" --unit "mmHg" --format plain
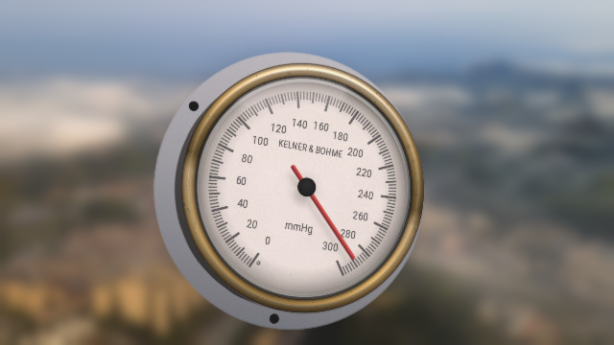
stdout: 290 mmHg
